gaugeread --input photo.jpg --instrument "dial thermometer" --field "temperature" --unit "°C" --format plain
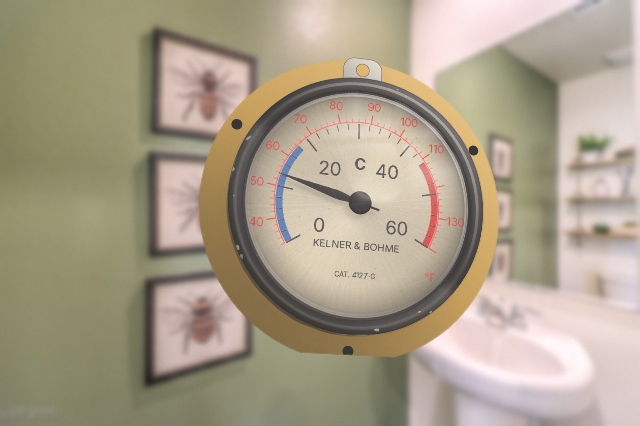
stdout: 12 °C
